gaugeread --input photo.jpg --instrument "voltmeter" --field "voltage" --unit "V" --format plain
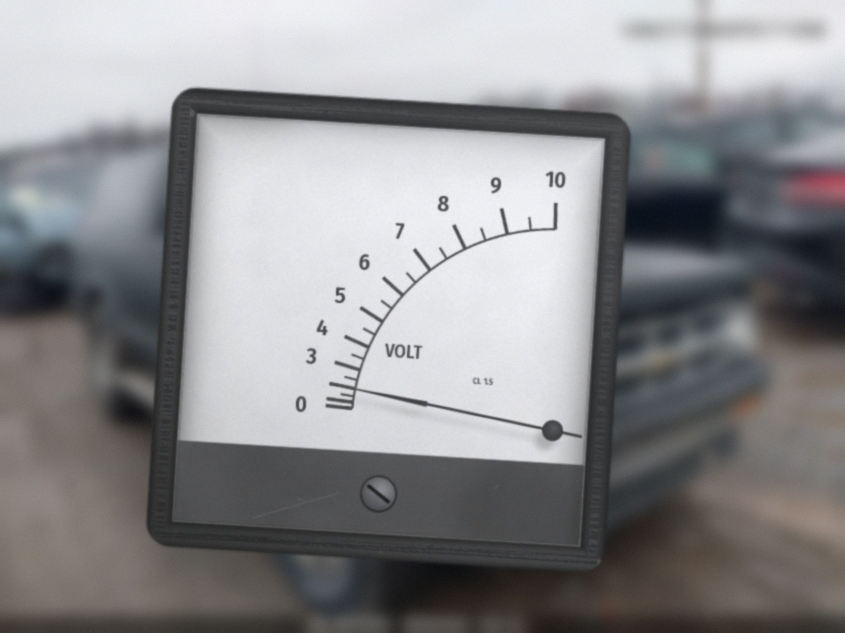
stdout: 2 V
